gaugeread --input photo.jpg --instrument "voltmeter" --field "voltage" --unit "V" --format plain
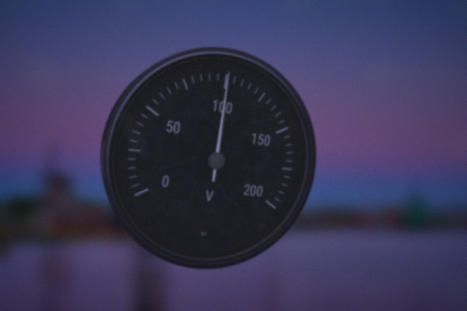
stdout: 100 V
